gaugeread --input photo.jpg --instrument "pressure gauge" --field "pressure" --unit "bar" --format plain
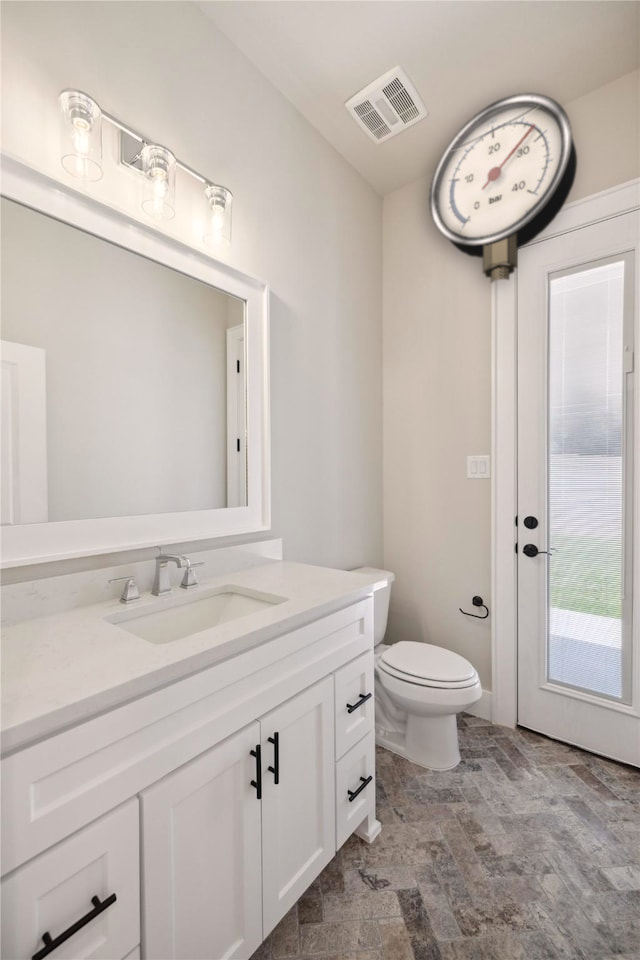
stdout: 28 bar
